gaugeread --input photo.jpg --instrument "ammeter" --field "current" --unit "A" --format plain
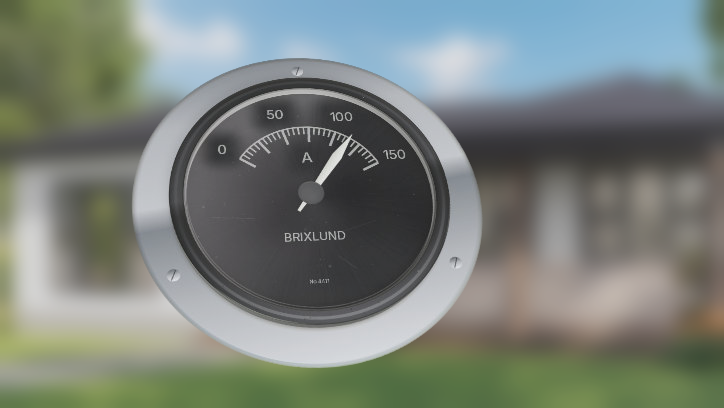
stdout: 115 A
